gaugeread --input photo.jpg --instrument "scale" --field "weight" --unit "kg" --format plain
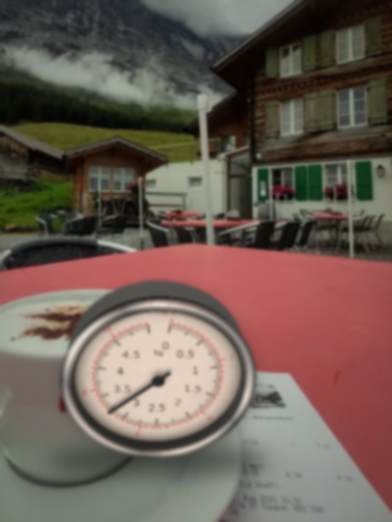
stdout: 3.25 kg
